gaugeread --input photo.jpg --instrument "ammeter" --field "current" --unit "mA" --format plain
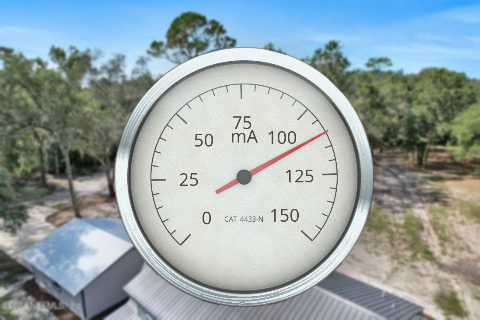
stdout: 110 mA
